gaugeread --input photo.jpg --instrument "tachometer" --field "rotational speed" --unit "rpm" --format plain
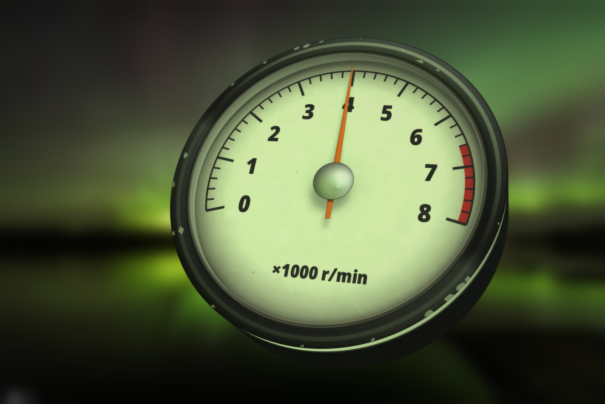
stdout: 4000 rpm
